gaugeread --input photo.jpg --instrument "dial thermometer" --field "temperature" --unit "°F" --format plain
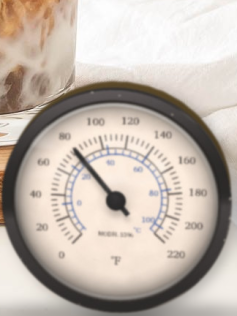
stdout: 80 °F
